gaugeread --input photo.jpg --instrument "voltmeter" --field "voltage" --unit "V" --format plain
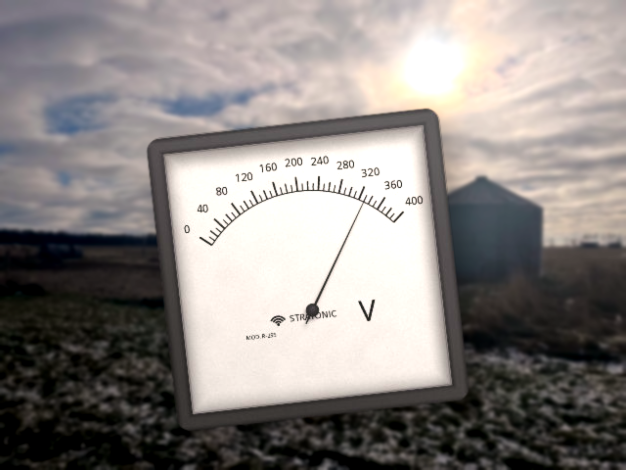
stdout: 330 V
